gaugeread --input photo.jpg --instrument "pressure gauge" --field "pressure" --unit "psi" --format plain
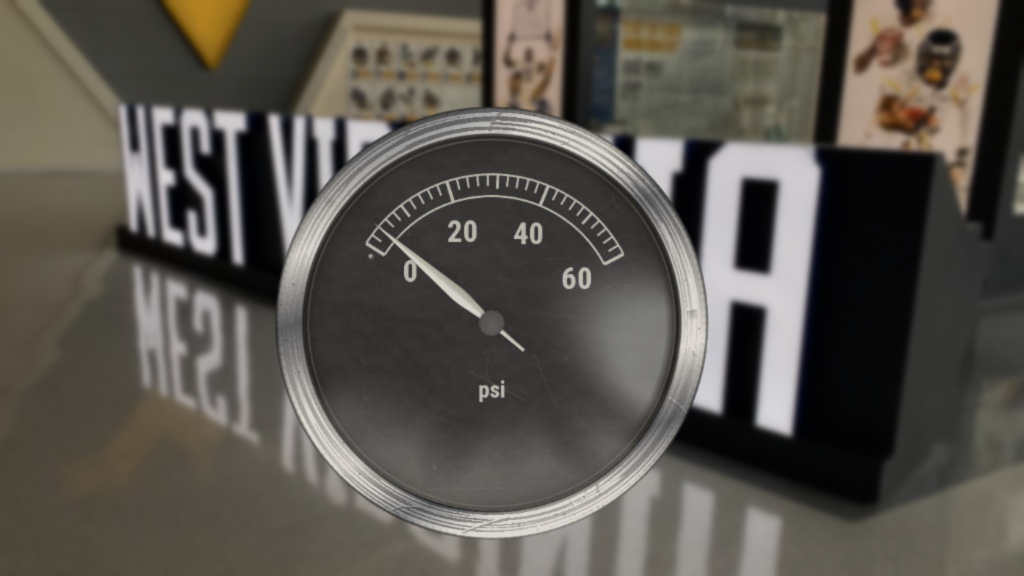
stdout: 4 psi
